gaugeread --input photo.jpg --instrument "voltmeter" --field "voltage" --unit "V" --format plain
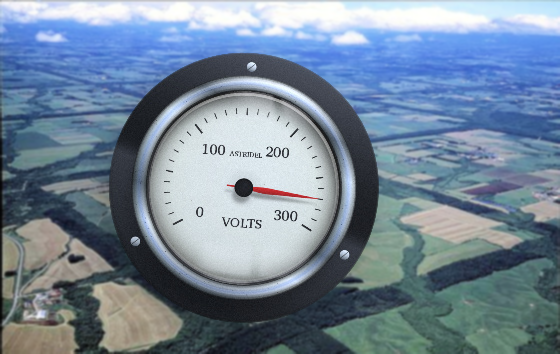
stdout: 270 V
